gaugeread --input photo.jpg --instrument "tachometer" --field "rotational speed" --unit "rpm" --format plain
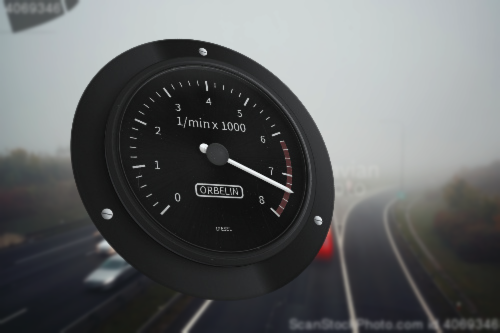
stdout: 7400 rpm
